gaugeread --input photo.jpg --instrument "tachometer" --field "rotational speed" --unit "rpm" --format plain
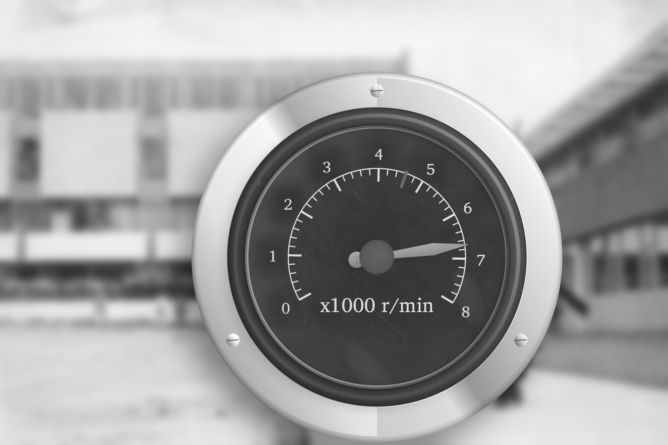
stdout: 6700 rpm
